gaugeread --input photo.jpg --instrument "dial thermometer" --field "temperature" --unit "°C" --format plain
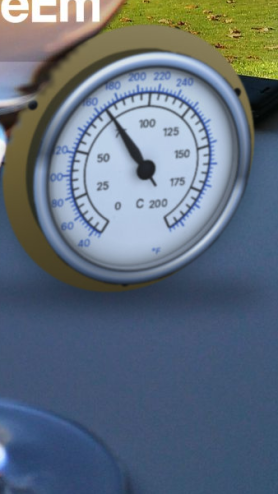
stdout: 75 °C
